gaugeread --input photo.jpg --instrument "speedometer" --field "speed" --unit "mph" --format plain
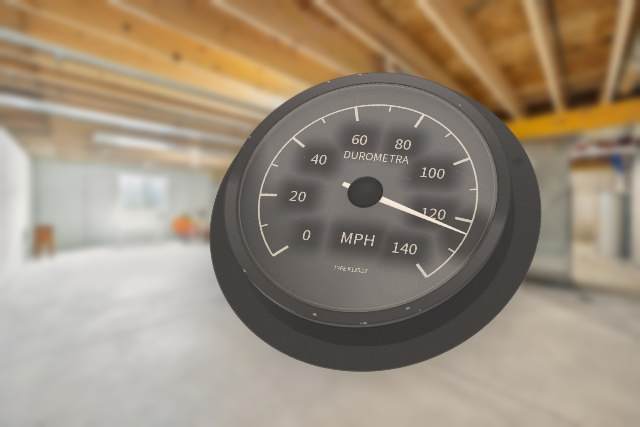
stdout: 125 mph
